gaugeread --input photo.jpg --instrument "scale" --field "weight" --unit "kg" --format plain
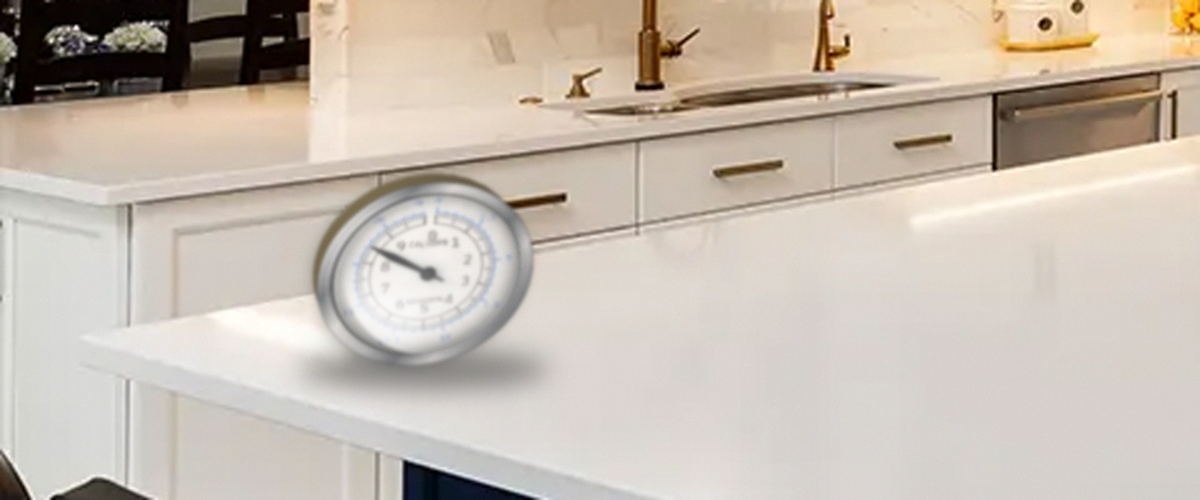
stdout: 8.5 kg
